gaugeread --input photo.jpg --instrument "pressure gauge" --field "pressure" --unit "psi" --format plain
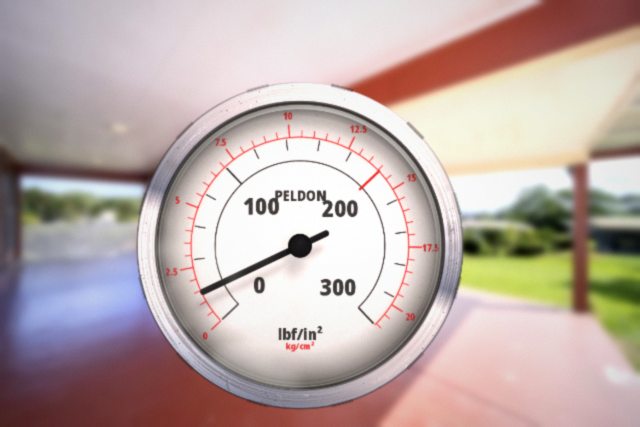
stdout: 20 psi
